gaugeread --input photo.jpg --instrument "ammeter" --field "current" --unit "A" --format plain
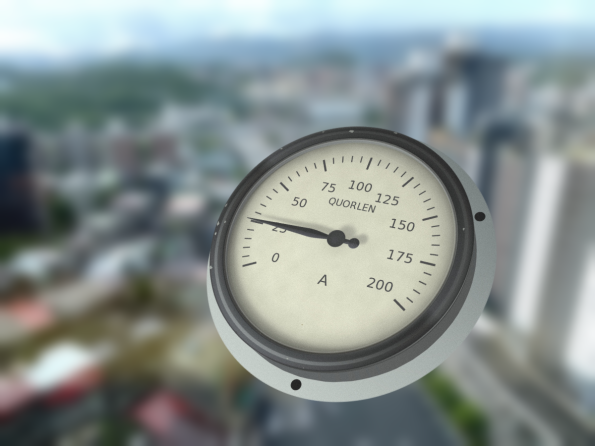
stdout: 25 A
